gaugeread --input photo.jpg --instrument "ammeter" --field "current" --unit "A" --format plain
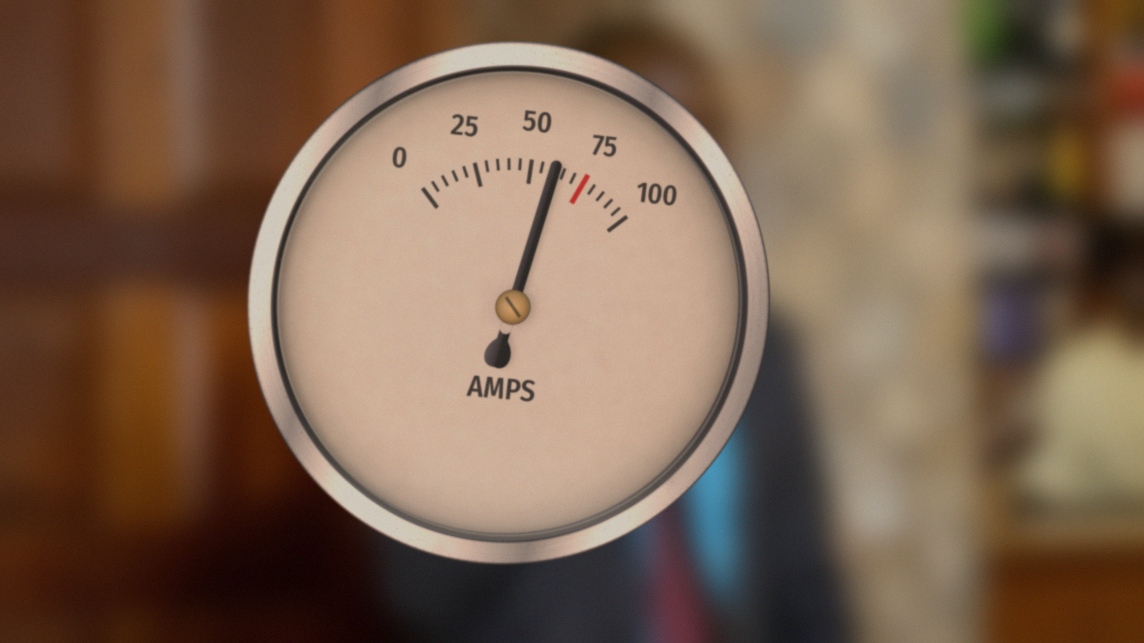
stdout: 60 A
